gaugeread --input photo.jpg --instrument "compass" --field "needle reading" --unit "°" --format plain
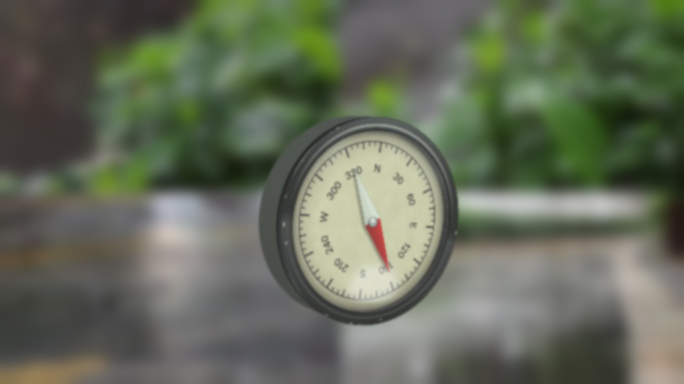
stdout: 150 °
